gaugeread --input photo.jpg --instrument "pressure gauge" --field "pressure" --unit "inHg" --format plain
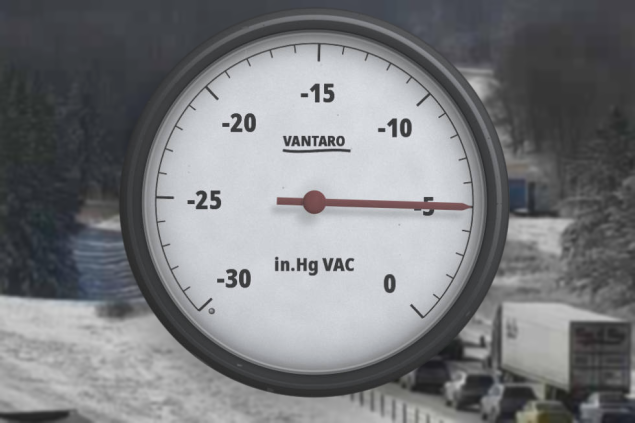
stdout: -5 inHg
